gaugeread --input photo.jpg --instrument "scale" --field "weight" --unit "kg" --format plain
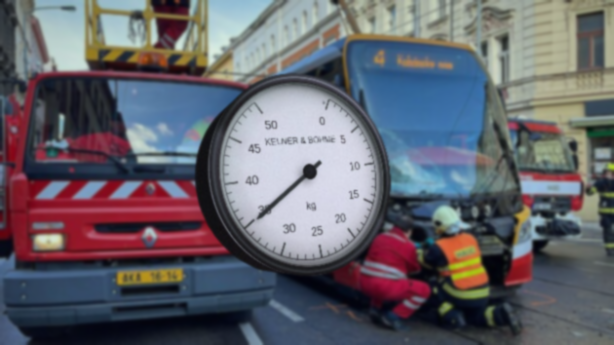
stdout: 35 kg
